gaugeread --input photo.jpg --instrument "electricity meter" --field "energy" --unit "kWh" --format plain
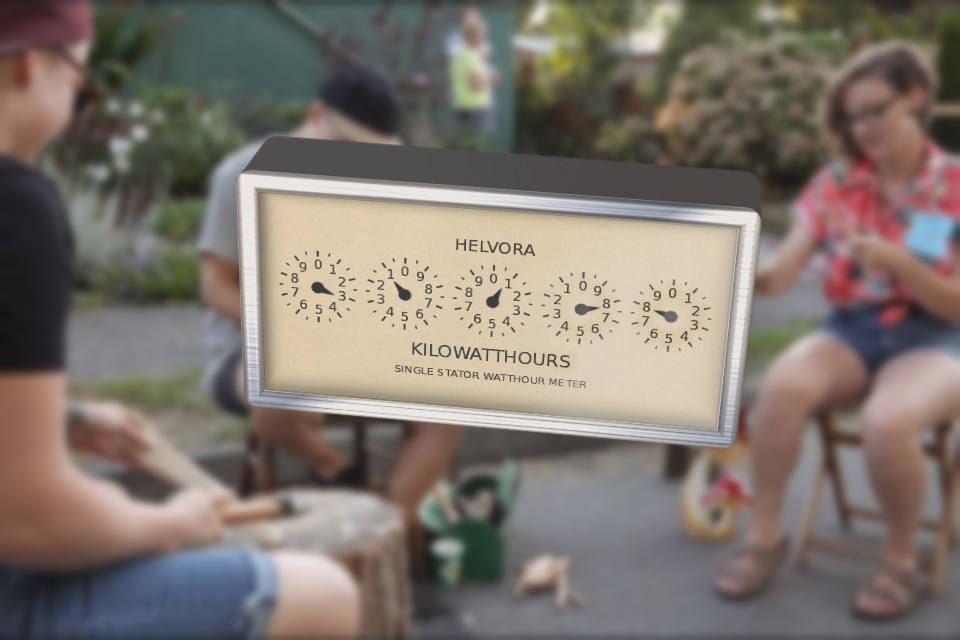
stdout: 31078 kWh
